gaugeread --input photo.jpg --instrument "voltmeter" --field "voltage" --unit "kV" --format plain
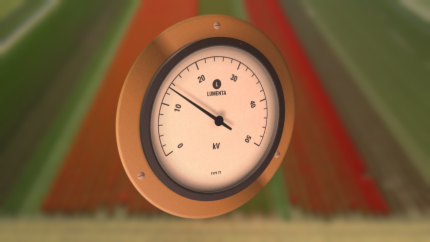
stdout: 13 kV
